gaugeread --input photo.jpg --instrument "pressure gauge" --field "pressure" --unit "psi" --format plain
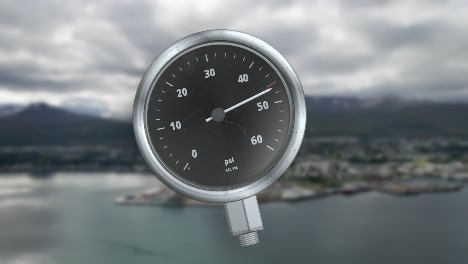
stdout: 47 psi
